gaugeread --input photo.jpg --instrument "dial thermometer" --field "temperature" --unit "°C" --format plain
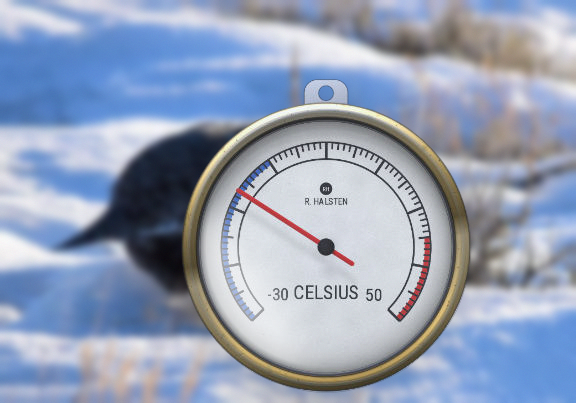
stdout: -7 °C
